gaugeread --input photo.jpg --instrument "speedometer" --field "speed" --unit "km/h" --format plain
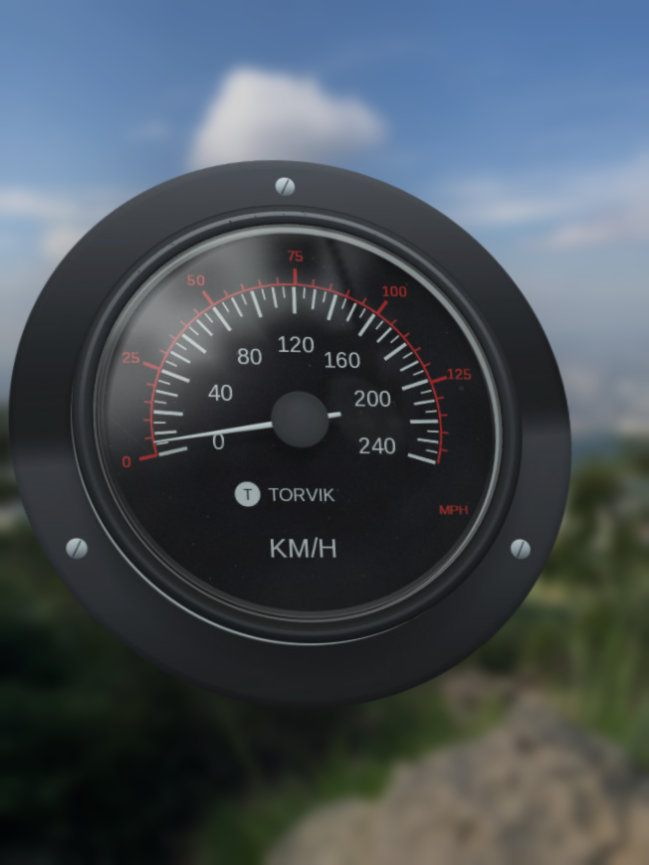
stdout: 5 km/h
